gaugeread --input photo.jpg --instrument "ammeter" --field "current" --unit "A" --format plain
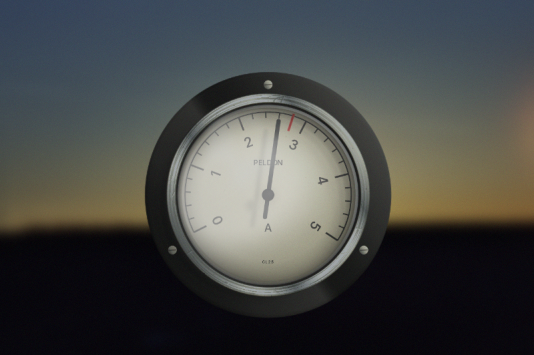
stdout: 2.6 A
